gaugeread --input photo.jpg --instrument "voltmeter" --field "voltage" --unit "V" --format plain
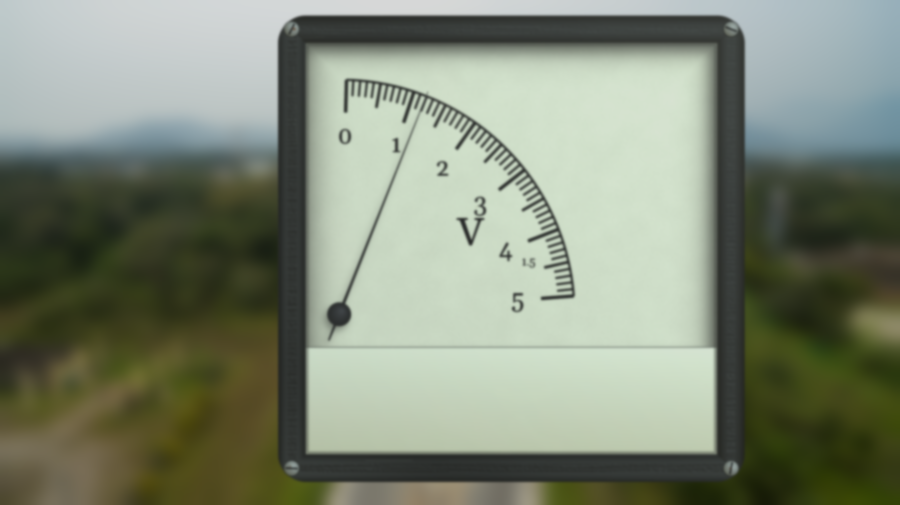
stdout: 1.2 V
